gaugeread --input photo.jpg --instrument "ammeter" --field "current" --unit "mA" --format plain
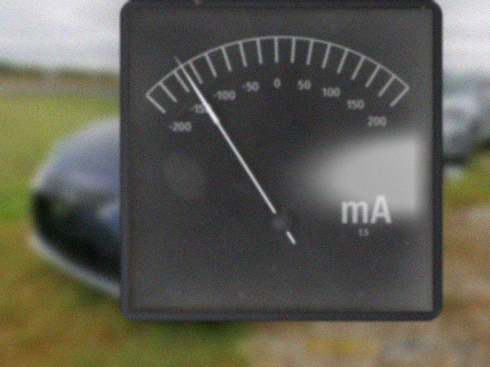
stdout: -137.5 mA
